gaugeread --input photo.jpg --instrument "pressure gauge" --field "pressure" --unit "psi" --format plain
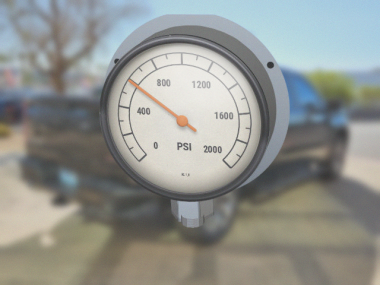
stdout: 600 psi
